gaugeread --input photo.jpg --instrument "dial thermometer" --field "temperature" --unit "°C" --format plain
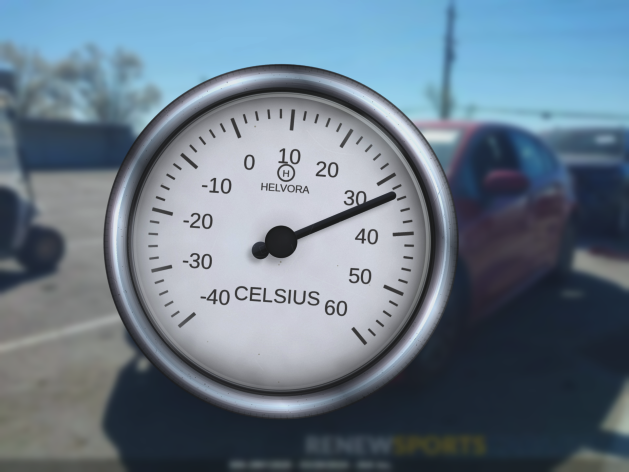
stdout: 33 °C
